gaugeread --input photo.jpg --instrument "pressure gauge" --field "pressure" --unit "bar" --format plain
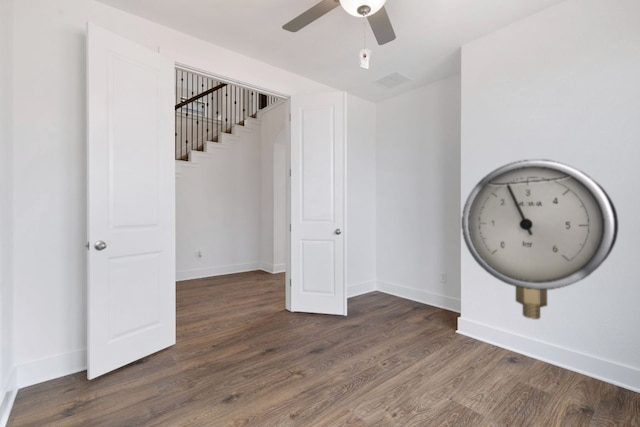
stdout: 2.5 bar
